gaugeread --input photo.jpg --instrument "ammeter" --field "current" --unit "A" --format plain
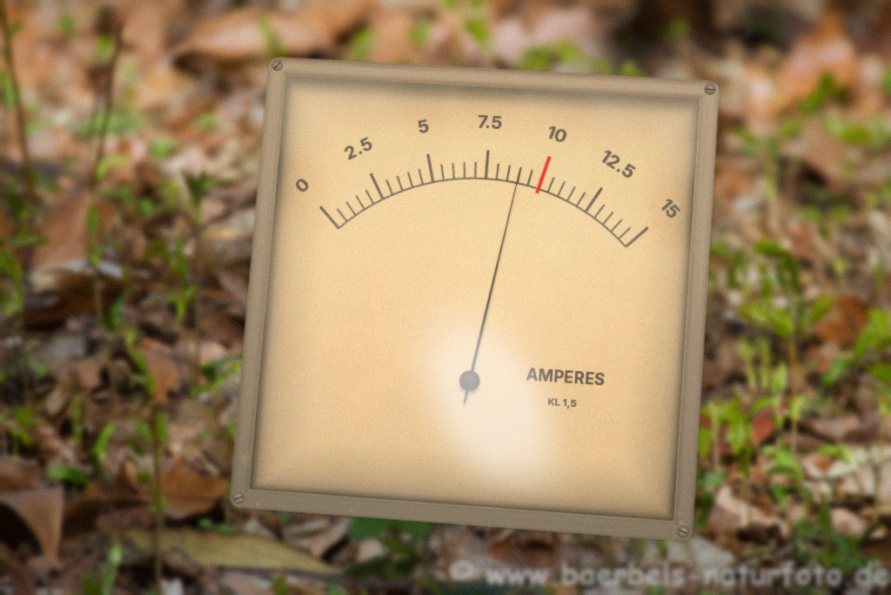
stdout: 9 A
